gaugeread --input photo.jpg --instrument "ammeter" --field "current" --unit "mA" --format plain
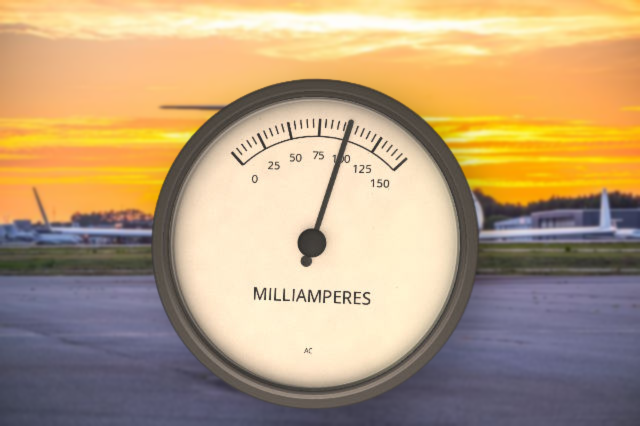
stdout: 100 mA
